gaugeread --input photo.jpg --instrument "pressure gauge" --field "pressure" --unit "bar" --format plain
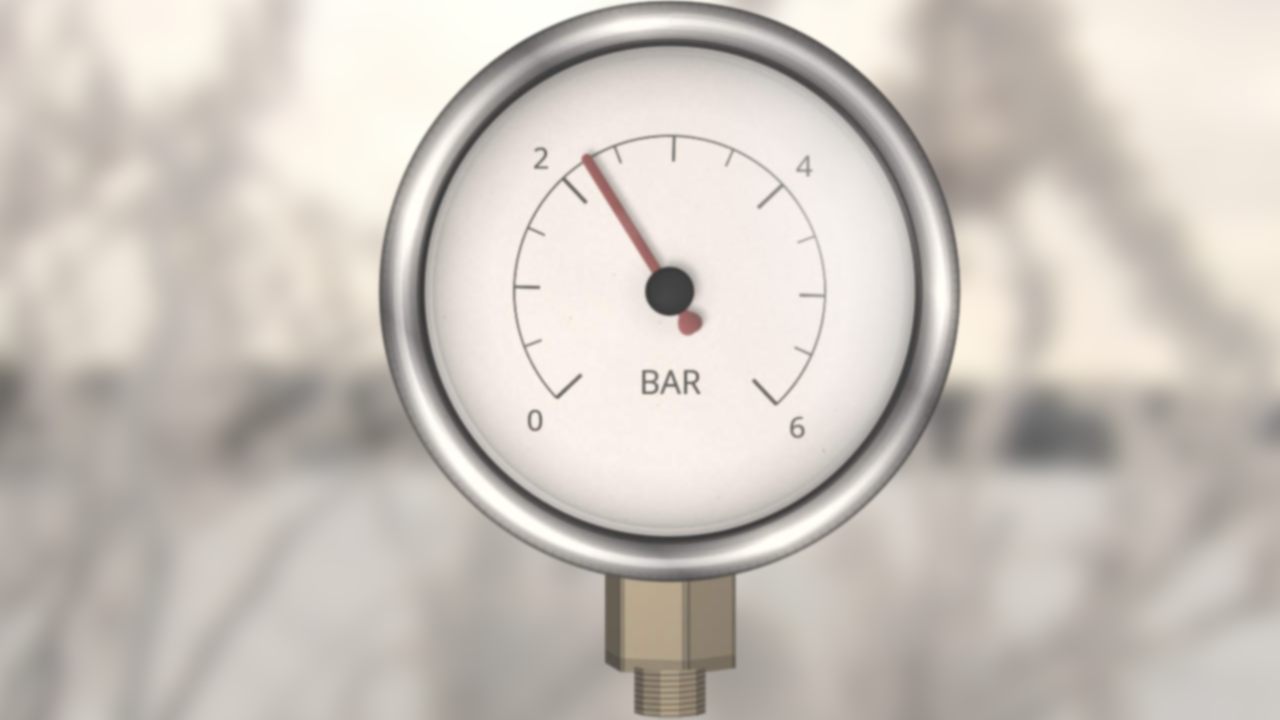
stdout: 2.25 bar
